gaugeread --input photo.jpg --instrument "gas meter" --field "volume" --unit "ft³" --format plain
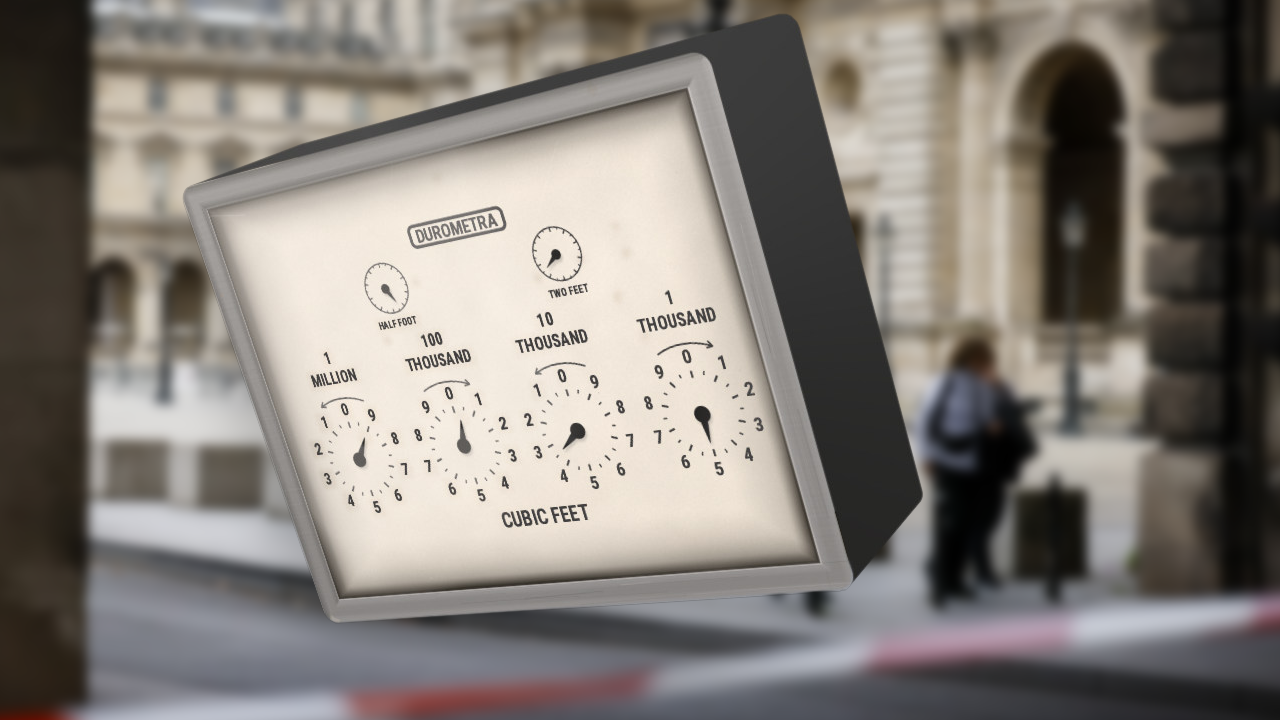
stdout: 903500 ft³
